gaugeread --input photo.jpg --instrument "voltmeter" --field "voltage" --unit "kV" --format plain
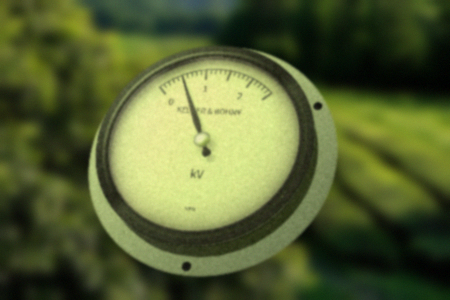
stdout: 0.5 kV
